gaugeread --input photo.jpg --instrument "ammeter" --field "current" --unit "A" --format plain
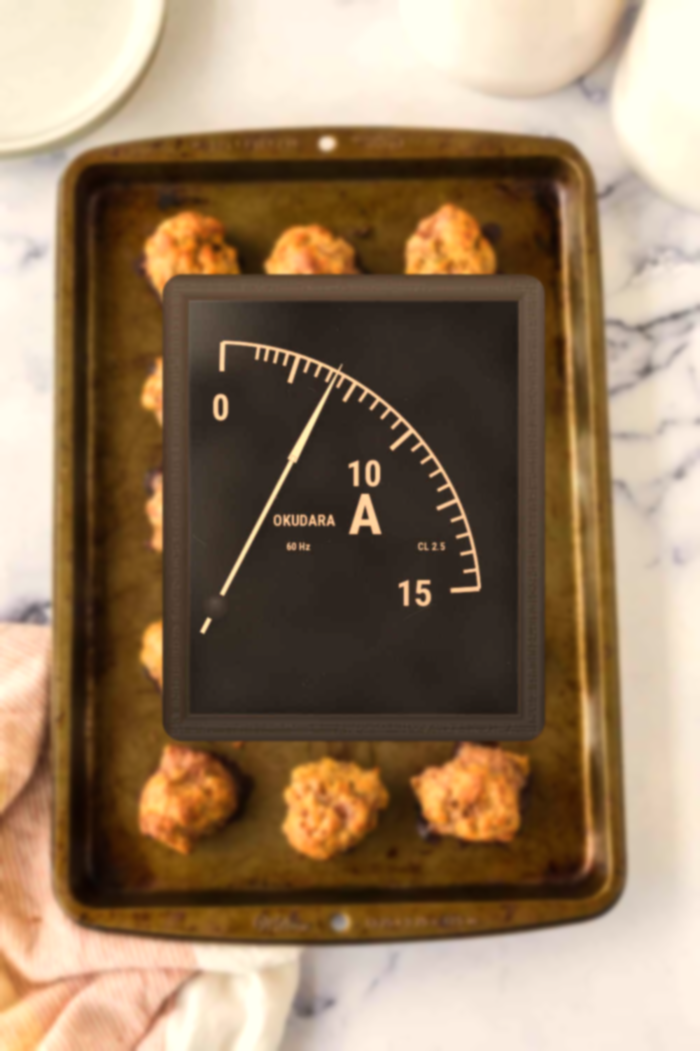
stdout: 6.75 A
